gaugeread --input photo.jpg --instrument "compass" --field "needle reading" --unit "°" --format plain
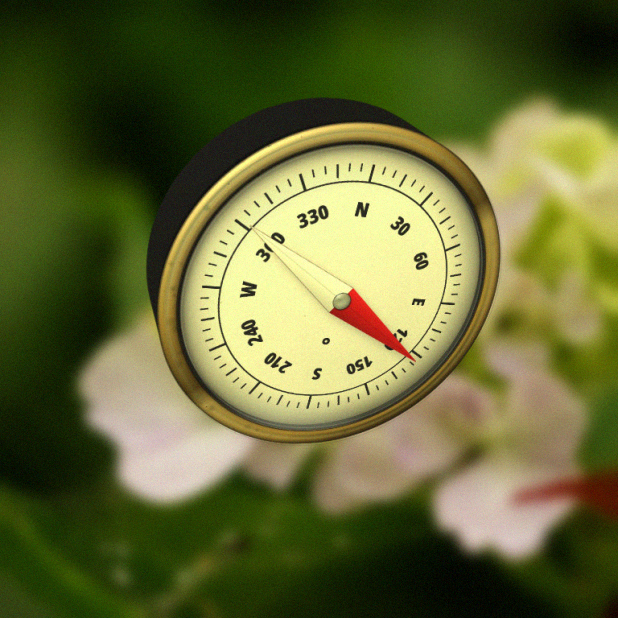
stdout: 122.5 °
